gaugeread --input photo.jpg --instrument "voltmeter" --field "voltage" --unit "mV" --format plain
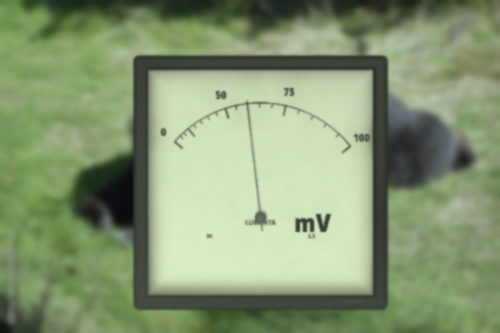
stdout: 60 mV
